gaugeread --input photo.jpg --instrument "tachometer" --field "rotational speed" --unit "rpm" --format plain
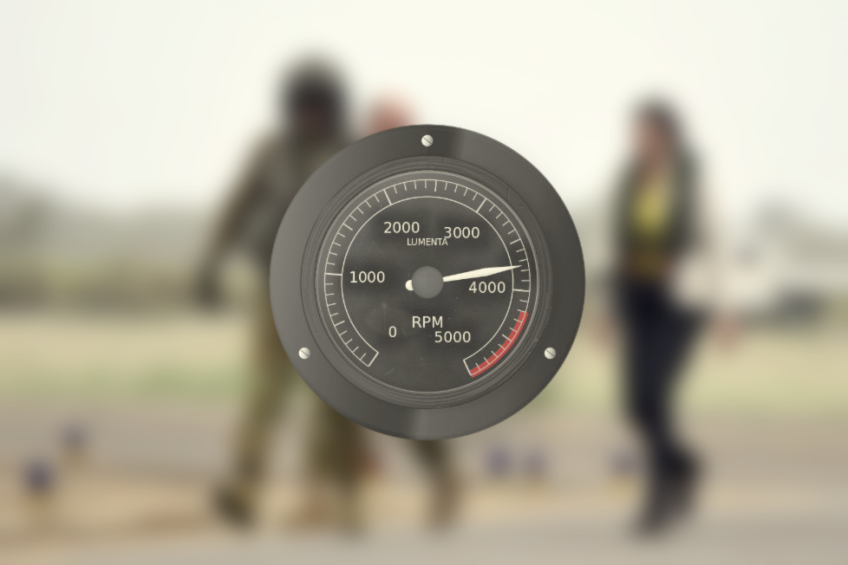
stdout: 3750 rpm
